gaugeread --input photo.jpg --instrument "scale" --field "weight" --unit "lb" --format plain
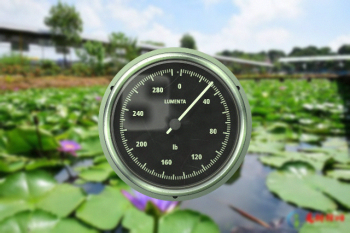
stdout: 30 lb
